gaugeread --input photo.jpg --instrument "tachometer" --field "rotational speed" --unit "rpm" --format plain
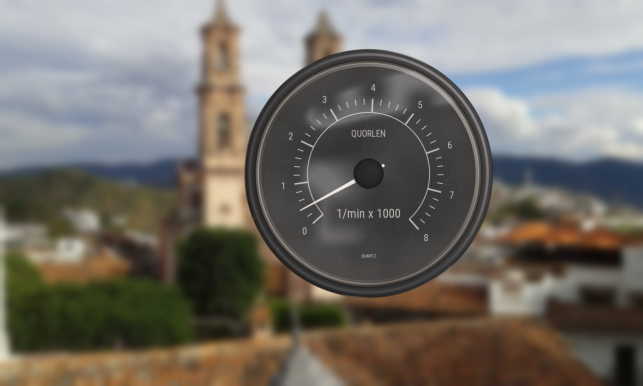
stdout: 400 rpm
